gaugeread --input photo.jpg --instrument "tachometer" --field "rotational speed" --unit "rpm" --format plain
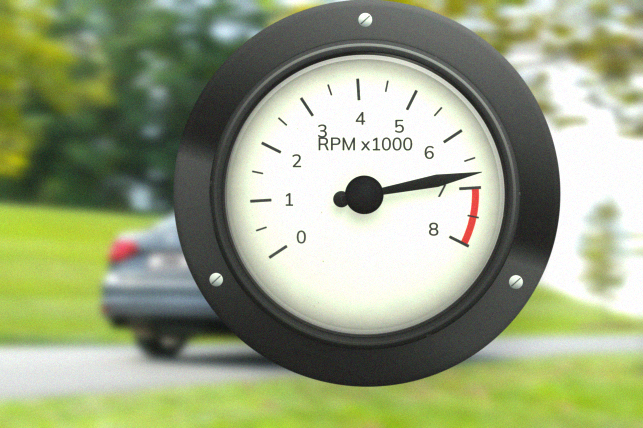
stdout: 6750 rpm
